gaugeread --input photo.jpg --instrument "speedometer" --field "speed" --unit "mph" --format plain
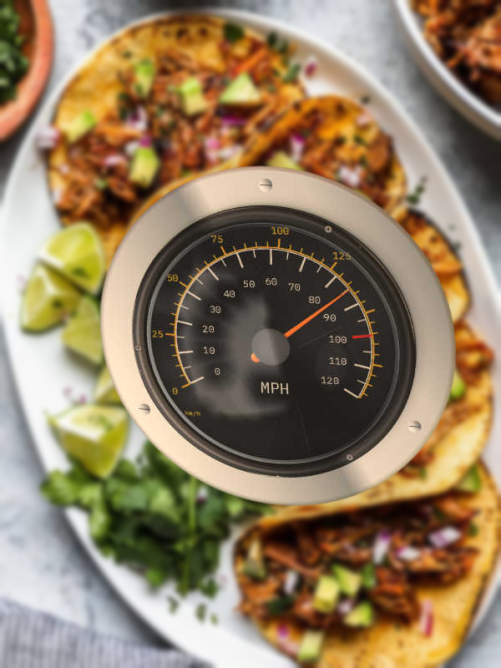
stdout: 85 mph
